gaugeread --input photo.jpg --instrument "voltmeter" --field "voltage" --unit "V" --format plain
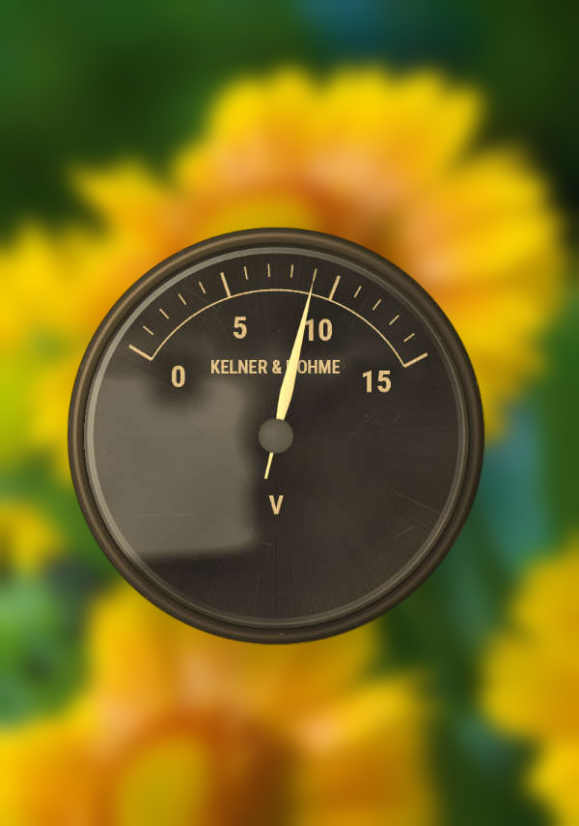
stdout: 9 V
